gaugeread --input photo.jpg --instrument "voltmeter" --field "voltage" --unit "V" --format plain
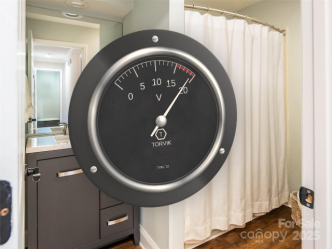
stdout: 19 V
